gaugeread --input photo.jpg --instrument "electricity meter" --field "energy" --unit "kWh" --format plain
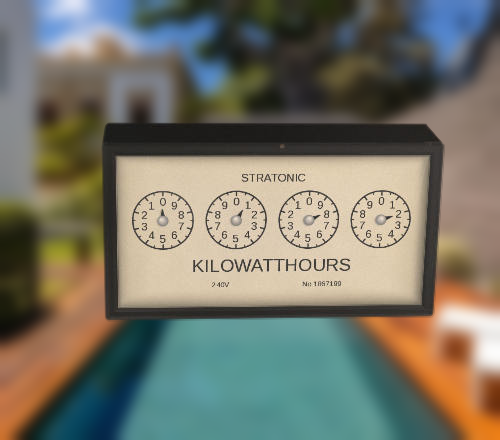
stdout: 82 kWh
